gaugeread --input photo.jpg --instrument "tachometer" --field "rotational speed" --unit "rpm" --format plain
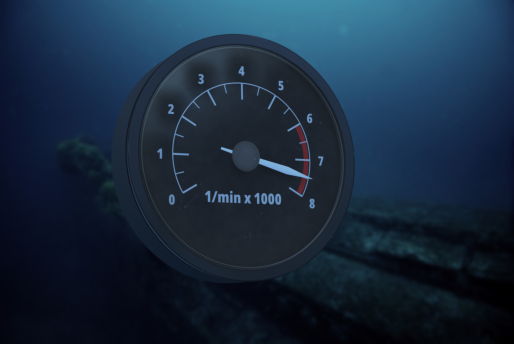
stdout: 7500 rpm
